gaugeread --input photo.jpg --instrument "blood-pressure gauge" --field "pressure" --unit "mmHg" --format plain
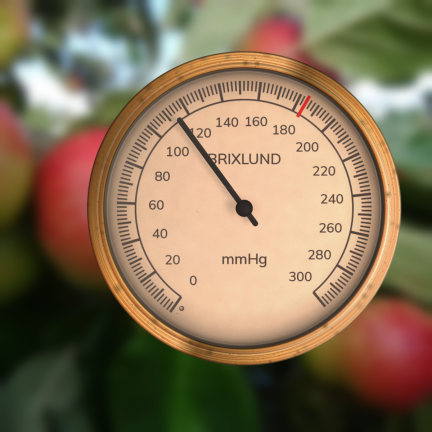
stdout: 114 mmHg
